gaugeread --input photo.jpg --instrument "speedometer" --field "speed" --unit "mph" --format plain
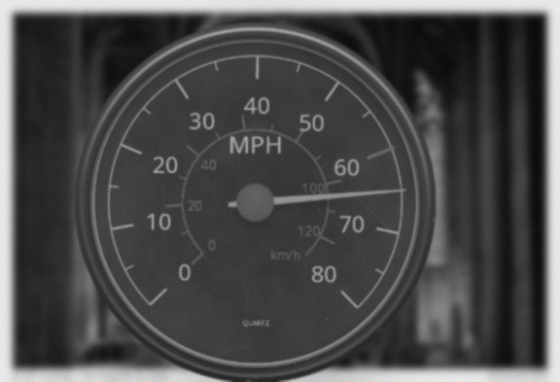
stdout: 65 mph
